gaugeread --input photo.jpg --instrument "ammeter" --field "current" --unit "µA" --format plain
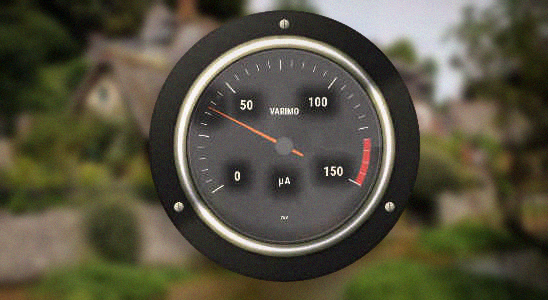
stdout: 37.5 µA
